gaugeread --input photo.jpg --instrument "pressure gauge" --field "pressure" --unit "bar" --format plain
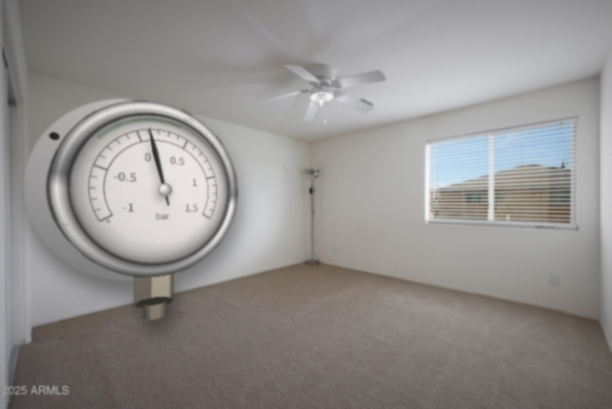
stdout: 0.1 bar
